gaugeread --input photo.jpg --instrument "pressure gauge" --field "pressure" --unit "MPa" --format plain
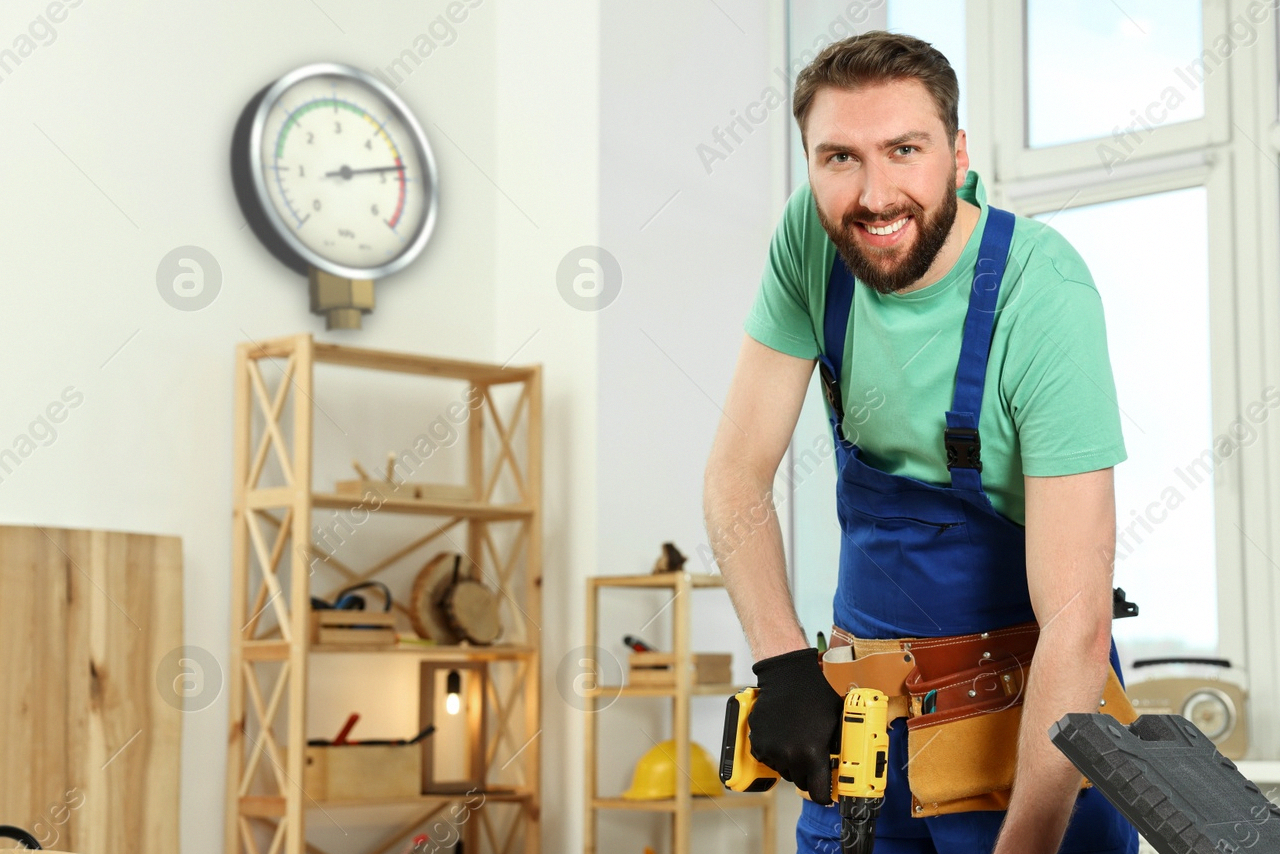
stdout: 4.8 MPa
